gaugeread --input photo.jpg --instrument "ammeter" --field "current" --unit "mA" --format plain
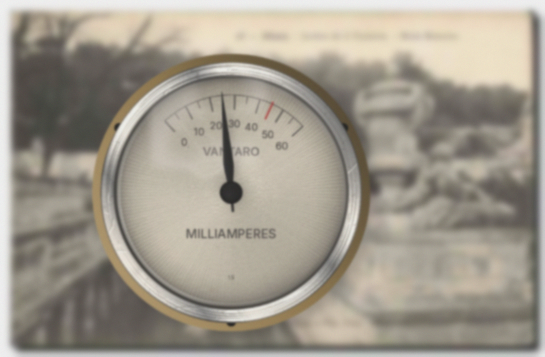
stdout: 25 mA
